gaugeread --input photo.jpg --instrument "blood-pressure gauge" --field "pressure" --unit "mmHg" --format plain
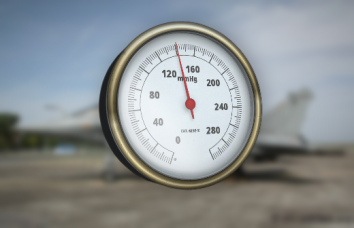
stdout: 140 mmHg
